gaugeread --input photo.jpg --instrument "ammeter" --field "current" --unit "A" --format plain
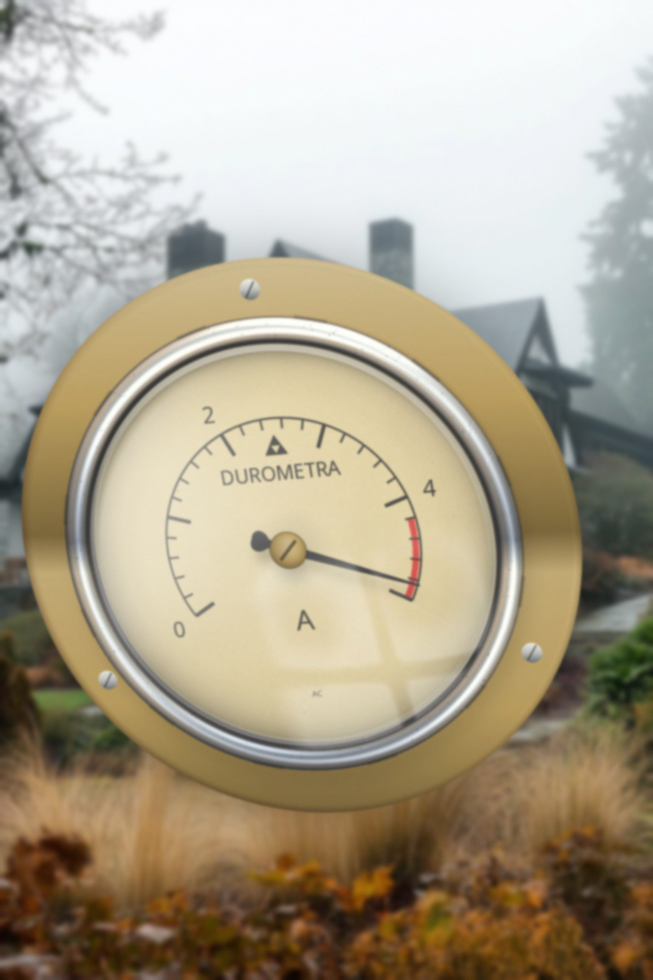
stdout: 4.8 A
